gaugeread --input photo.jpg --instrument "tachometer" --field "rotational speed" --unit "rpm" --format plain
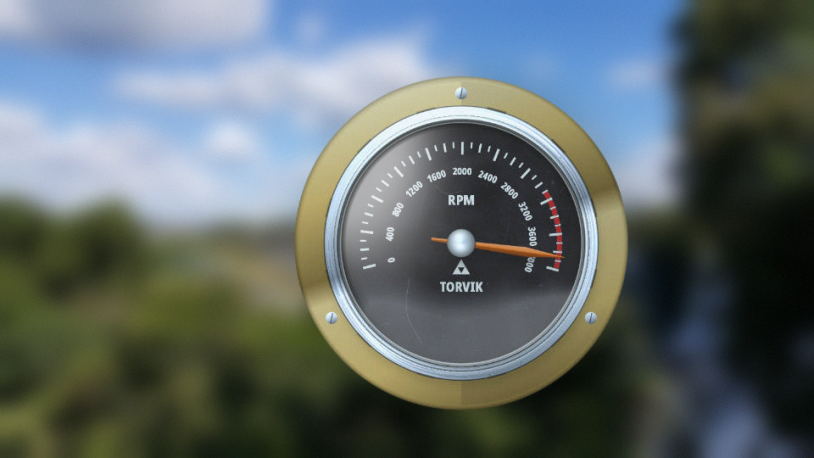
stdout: 3850 rpm
